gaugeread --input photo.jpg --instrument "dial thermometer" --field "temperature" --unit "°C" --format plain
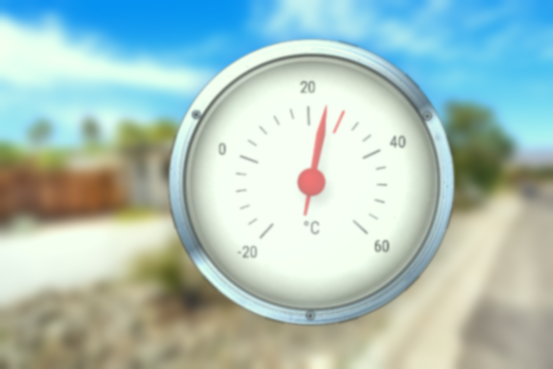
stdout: 24 °C
